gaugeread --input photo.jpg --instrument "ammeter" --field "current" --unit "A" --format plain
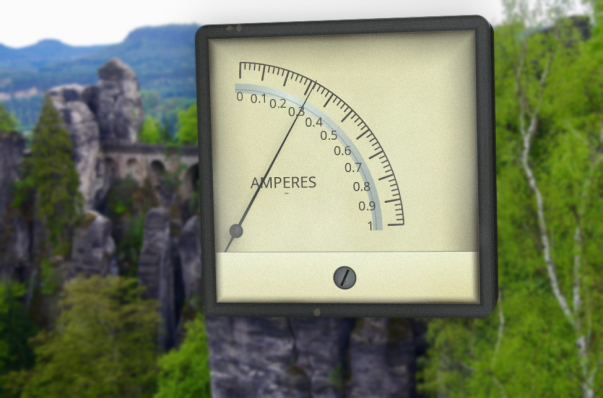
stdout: 0.32 A
